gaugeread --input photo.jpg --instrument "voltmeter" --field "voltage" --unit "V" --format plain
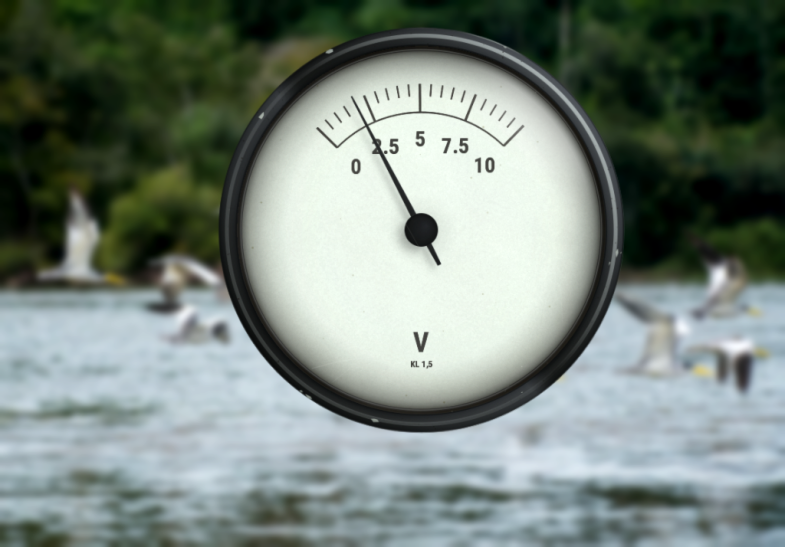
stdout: 2 V
